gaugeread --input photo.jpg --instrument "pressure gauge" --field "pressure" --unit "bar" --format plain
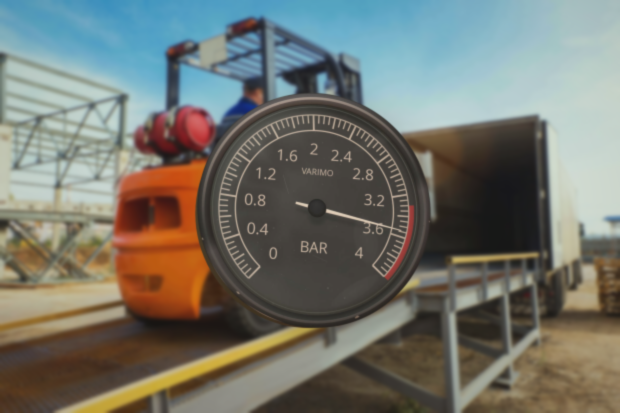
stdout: 3.55 bar
